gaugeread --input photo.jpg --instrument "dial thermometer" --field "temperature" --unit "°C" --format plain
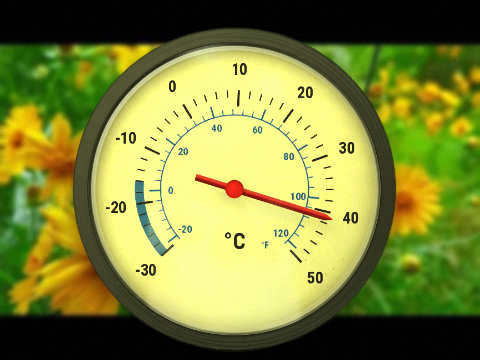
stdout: 41 °C
